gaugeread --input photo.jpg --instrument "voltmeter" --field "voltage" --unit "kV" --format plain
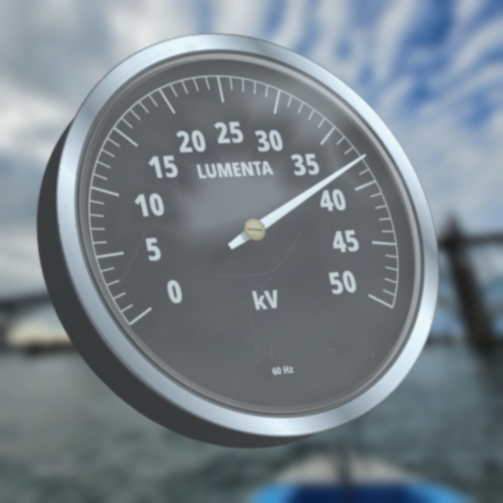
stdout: 38 kV
